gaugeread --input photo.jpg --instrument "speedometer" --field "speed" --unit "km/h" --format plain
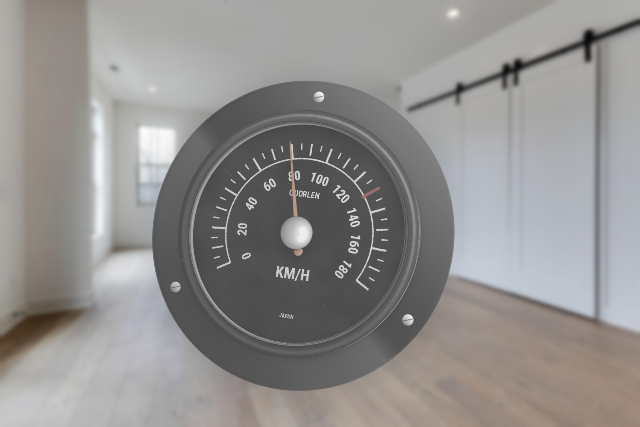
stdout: 80 km/h
